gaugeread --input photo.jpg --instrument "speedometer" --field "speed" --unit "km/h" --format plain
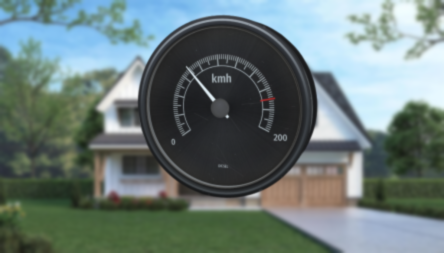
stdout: 70 km/h
